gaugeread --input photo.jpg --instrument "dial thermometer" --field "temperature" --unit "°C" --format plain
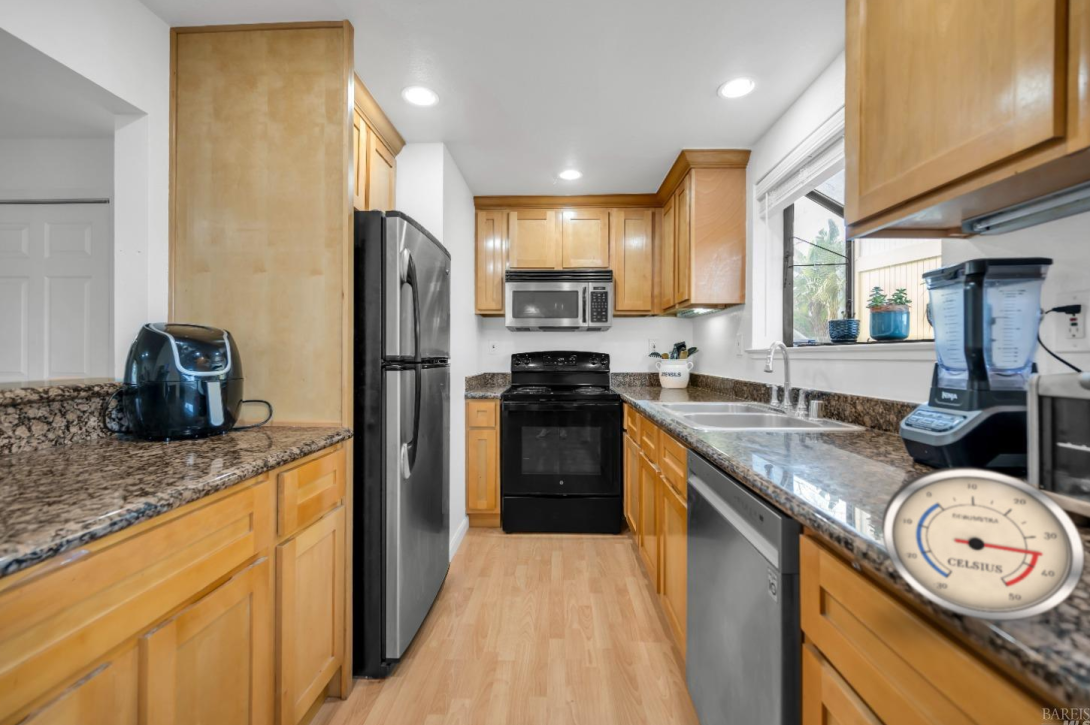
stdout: 35 °C
